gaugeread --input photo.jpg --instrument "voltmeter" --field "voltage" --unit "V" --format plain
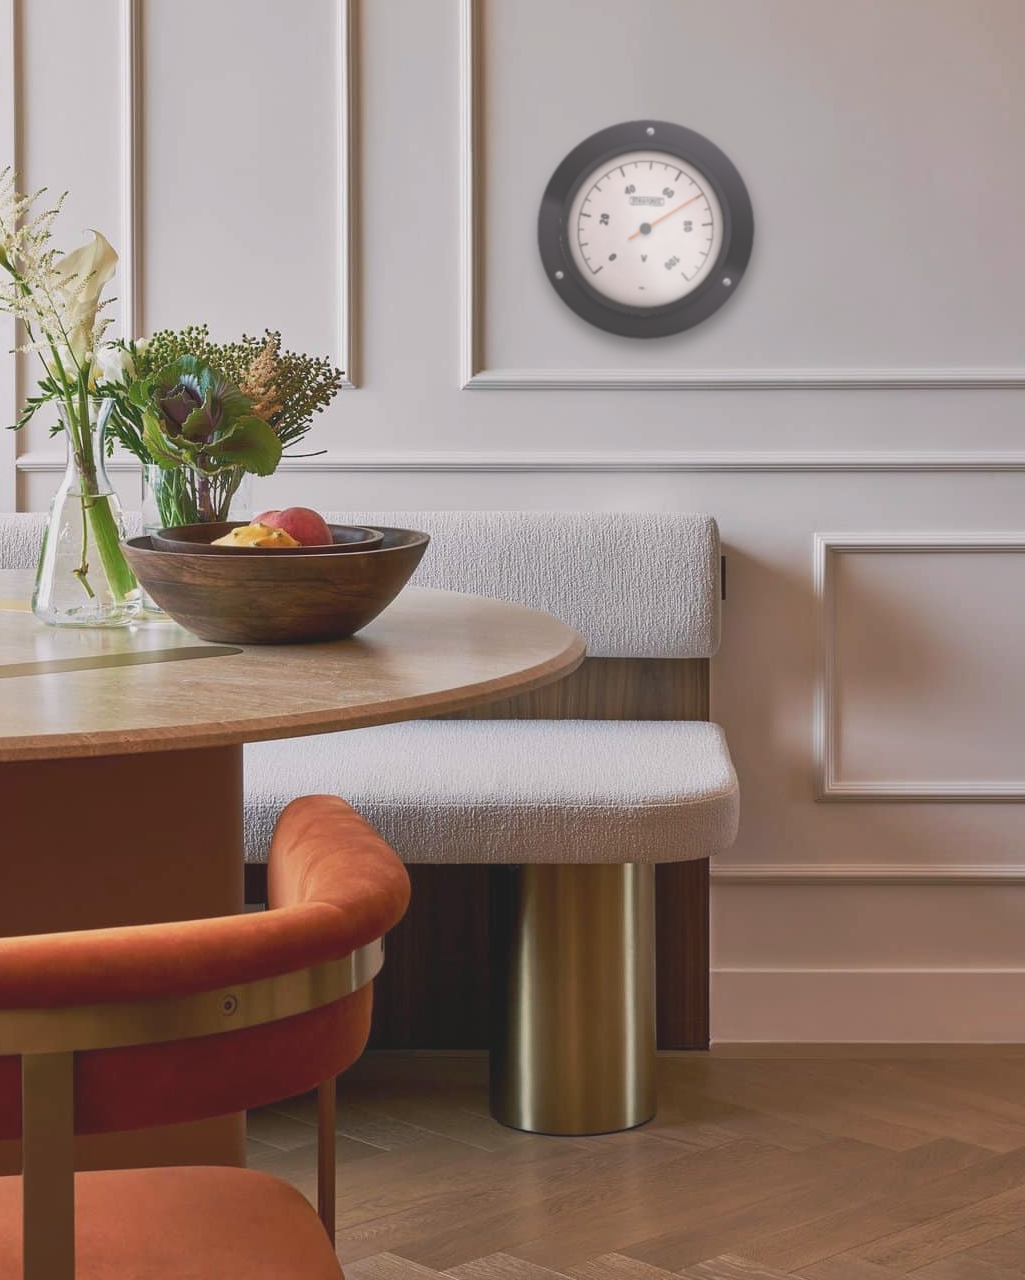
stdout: 70 V
